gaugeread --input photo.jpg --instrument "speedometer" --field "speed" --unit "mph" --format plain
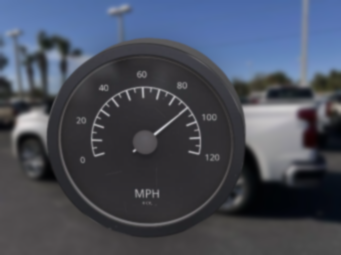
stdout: 90 mph
